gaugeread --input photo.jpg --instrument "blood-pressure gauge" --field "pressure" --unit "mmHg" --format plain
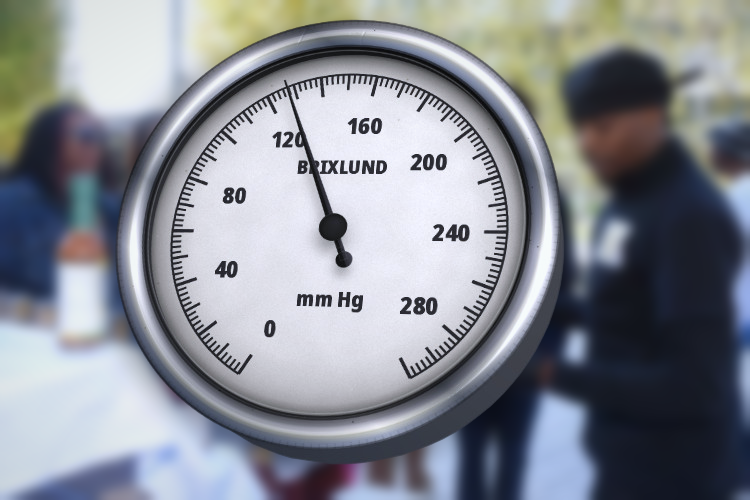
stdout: 128 mmHg
